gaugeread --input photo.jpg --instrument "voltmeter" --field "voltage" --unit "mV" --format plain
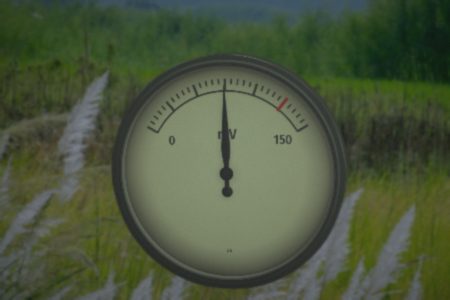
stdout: 75 mV
